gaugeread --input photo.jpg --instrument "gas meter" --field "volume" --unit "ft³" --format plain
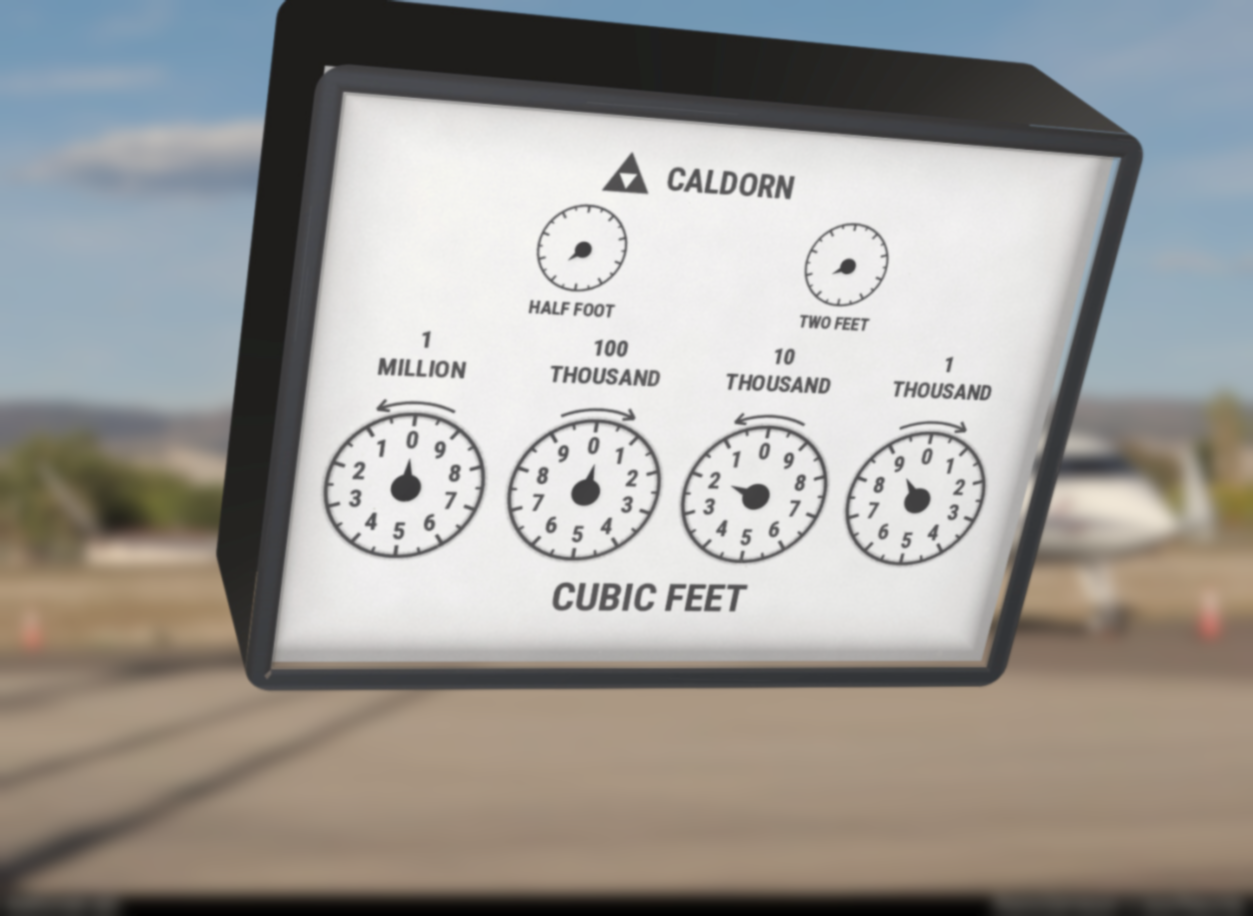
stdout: 1900 ft³
